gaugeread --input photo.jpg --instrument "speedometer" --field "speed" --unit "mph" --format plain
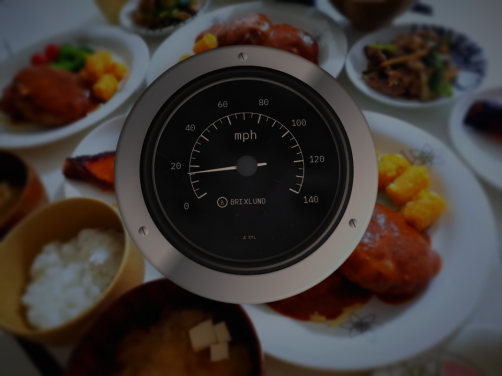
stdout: 15 mph
